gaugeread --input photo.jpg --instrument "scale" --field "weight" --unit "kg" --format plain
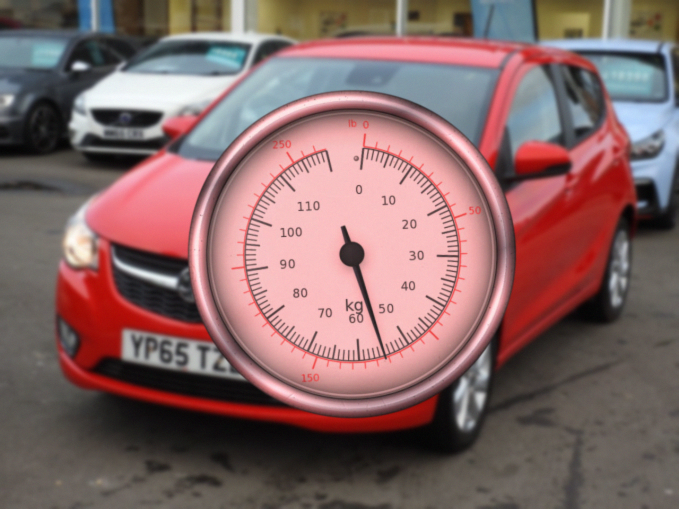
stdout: 55 kg
